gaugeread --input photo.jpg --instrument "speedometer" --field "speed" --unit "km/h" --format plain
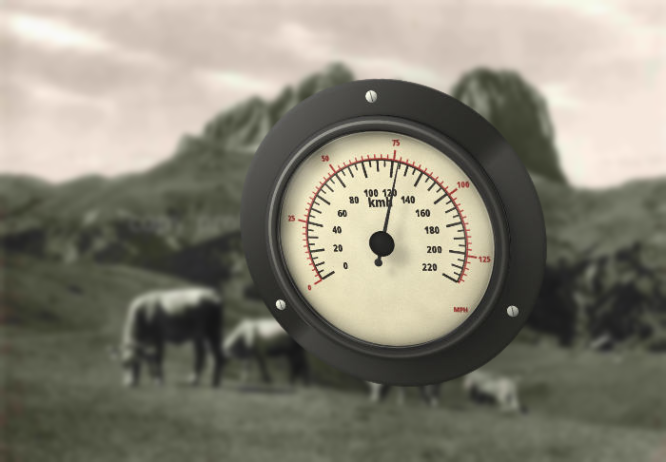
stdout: 125 km/h
